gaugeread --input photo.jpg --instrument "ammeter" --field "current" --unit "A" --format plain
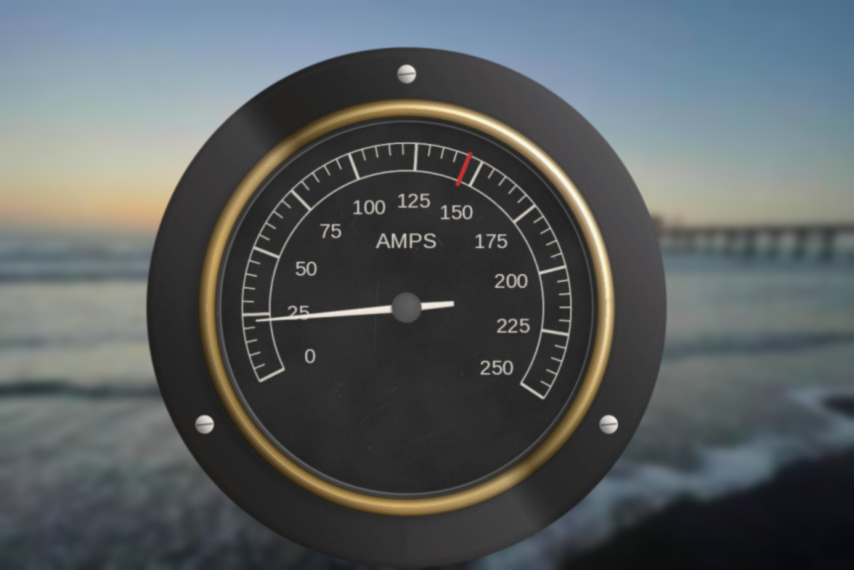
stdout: 22.5 A
